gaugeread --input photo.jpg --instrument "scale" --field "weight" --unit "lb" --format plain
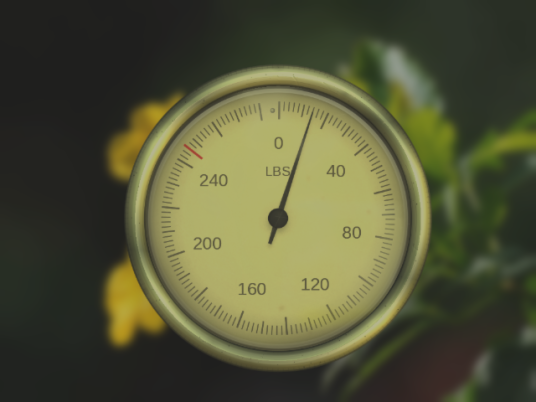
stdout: 14 lb
